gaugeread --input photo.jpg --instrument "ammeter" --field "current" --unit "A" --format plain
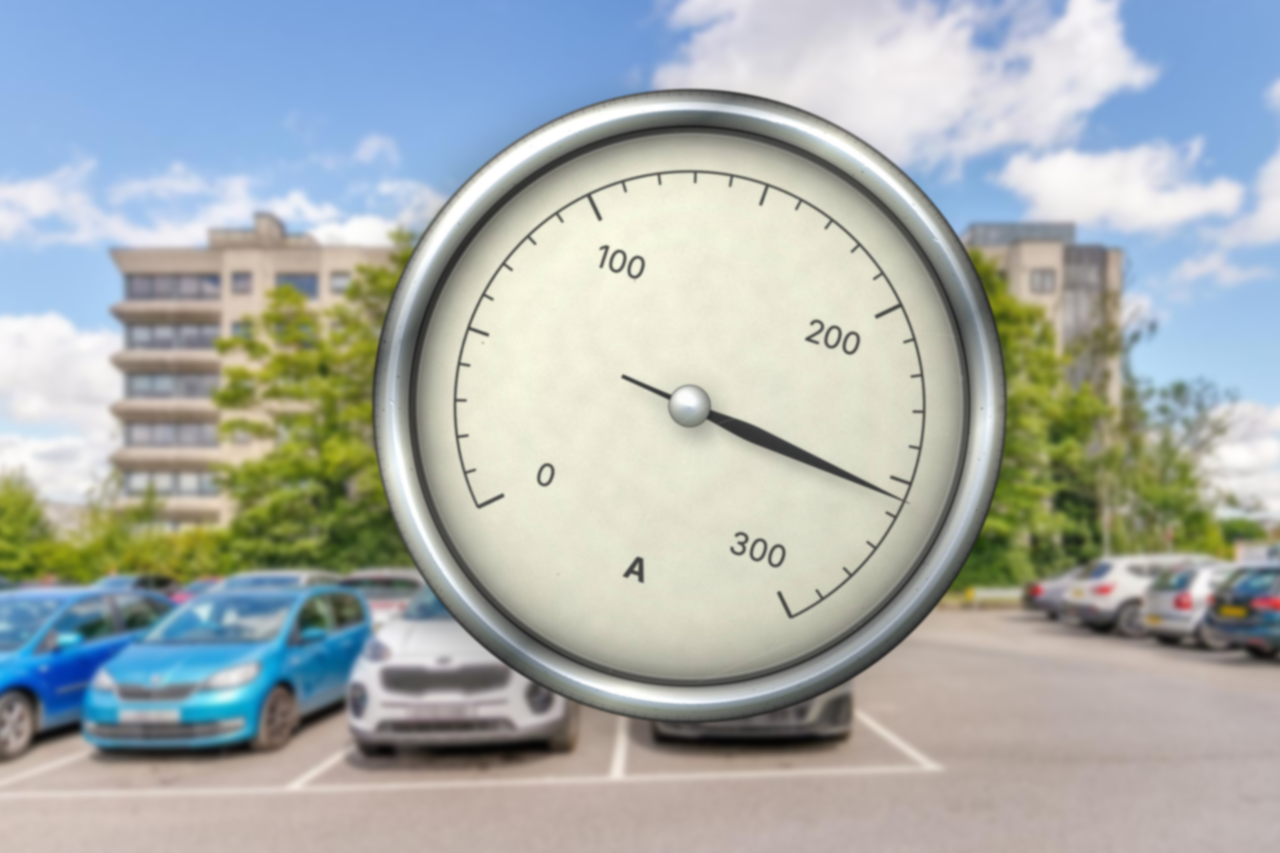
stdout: 255 A
